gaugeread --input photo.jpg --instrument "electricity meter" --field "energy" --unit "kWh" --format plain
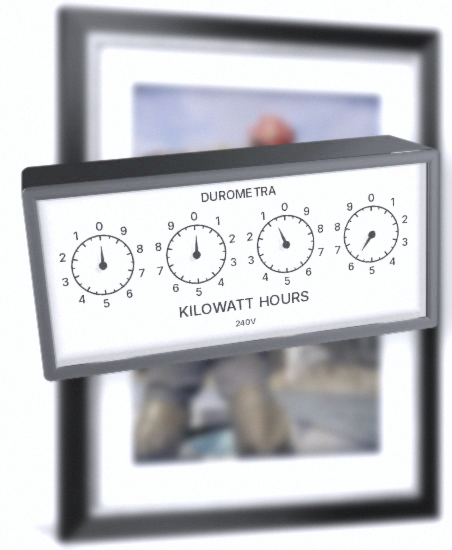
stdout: 6 kWh
